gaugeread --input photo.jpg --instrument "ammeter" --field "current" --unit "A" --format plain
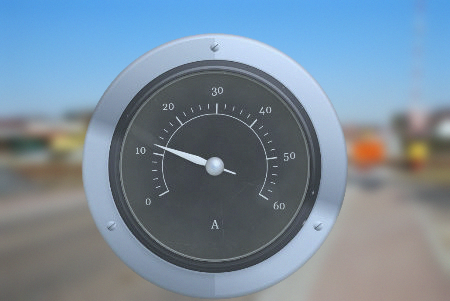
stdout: 12 A
